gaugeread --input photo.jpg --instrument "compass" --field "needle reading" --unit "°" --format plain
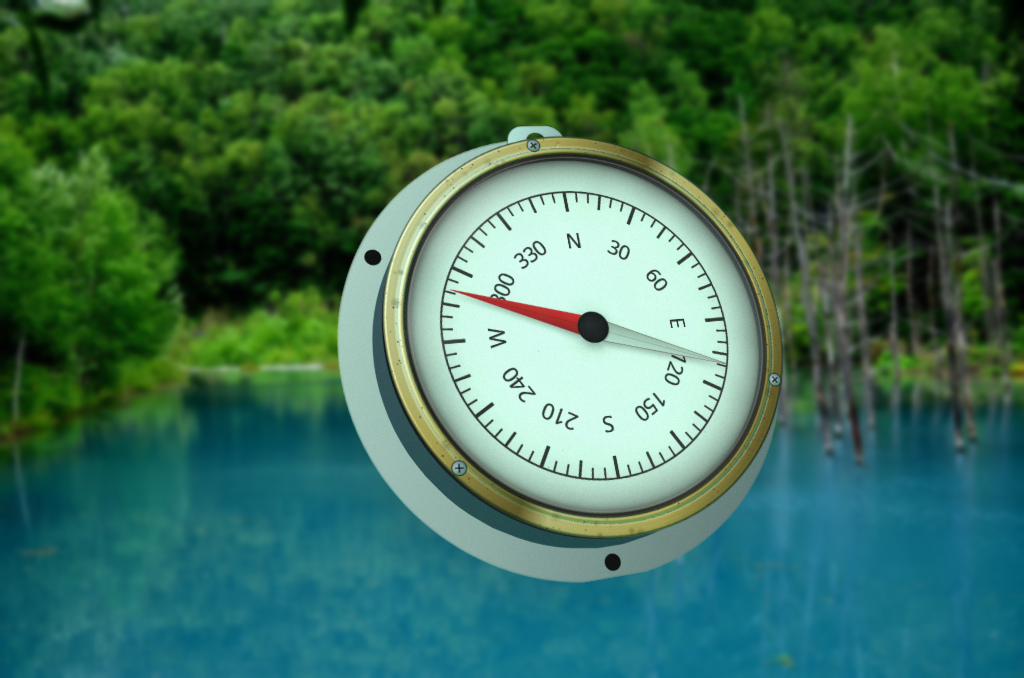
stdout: 290 °
